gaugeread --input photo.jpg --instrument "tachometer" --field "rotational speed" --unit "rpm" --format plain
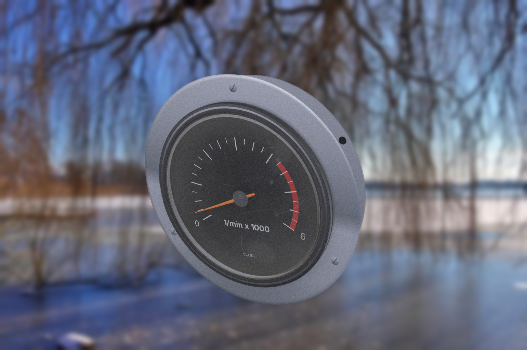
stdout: 250 rpm
